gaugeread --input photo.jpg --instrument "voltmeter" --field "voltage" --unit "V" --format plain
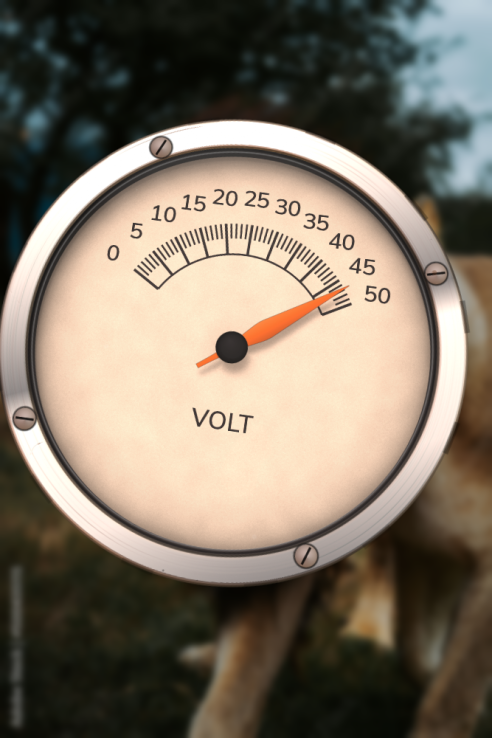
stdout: 47 V
